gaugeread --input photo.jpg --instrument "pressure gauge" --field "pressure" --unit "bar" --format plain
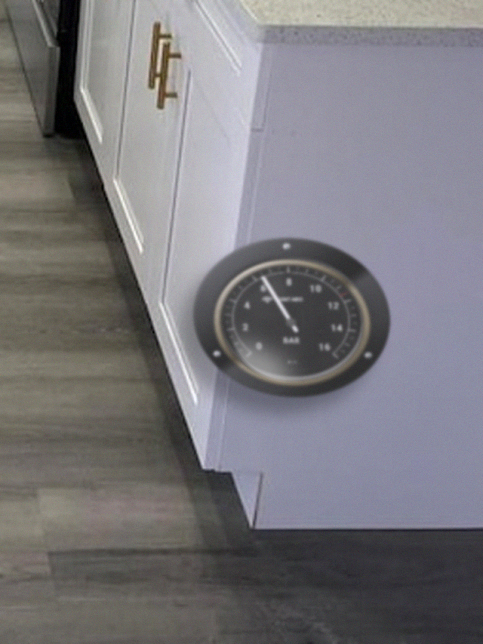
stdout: 6.5 bar
